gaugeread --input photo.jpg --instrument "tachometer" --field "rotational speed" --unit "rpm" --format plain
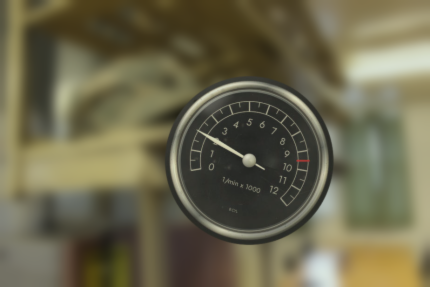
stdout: 2000 rpm
